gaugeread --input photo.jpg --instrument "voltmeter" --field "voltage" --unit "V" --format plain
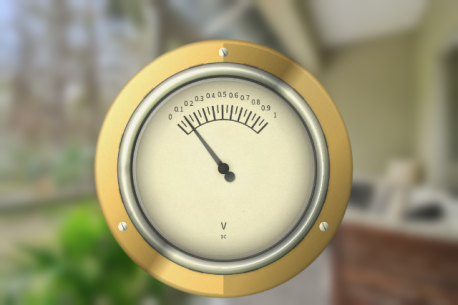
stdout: 0.1 V
